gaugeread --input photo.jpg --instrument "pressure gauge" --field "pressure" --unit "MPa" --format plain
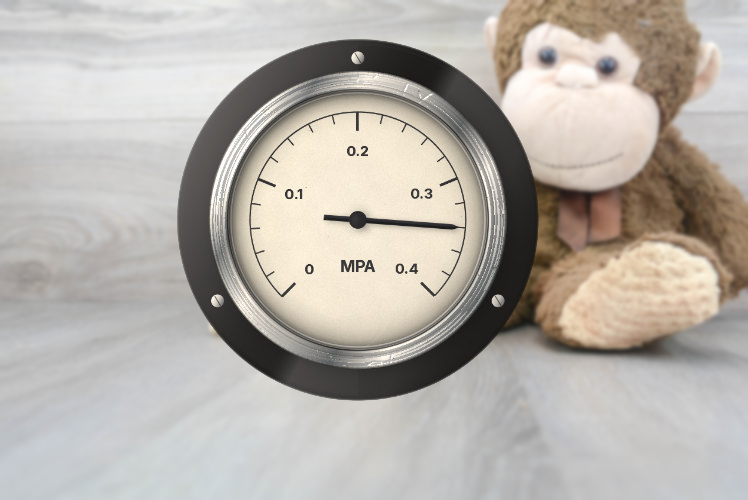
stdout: 0.34 MPa
